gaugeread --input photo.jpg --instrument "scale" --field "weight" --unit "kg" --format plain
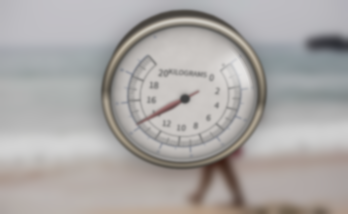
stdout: 14 kg
